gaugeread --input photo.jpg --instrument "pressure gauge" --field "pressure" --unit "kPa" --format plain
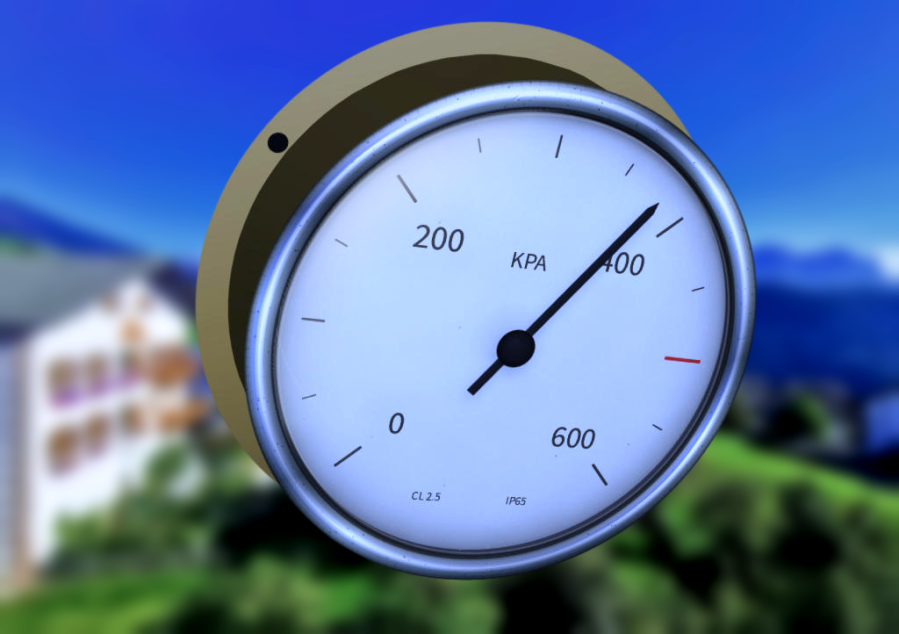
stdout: 375 kPa
